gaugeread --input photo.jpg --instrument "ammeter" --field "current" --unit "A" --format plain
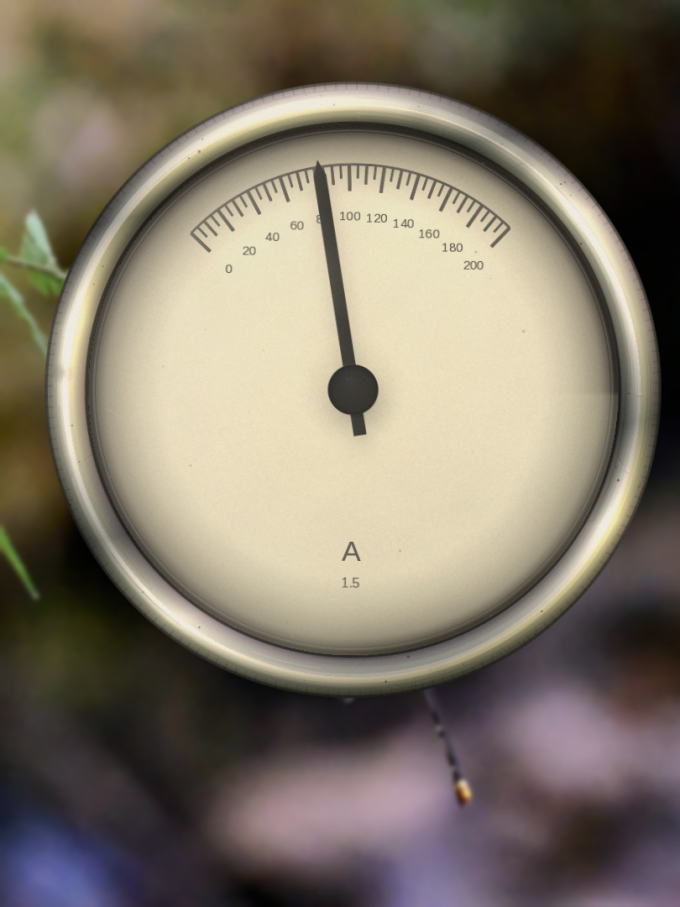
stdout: 82.5 A
